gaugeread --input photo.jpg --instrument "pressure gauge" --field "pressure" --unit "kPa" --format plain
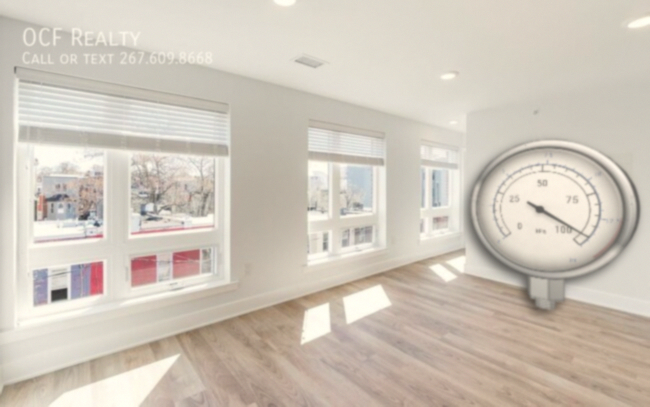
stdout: 95 kPa
